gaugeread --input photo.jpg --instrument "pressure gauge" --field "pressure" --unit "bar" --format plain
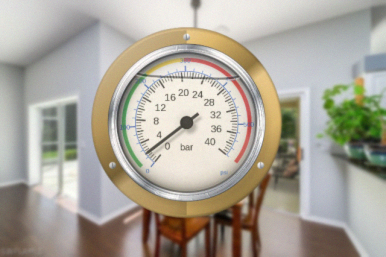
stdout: 2 bar
